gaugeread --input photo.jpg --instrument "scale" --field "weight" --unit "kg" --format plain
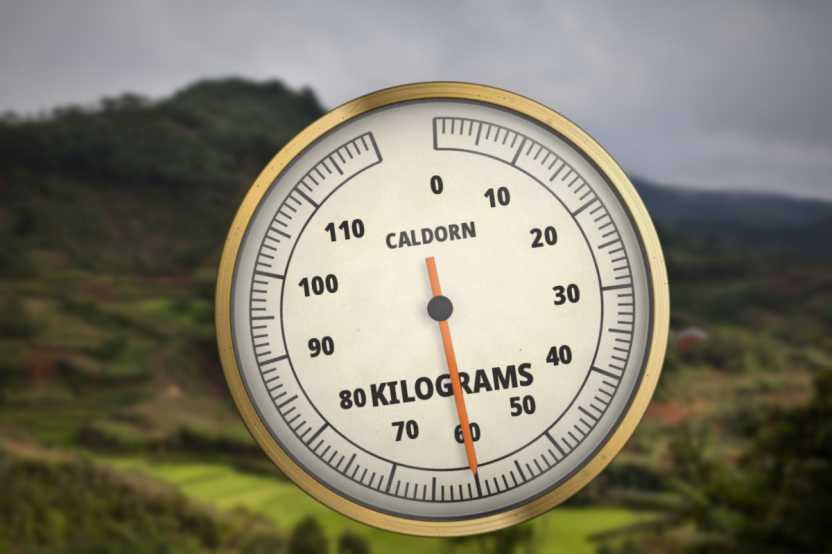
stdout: 60 kg
